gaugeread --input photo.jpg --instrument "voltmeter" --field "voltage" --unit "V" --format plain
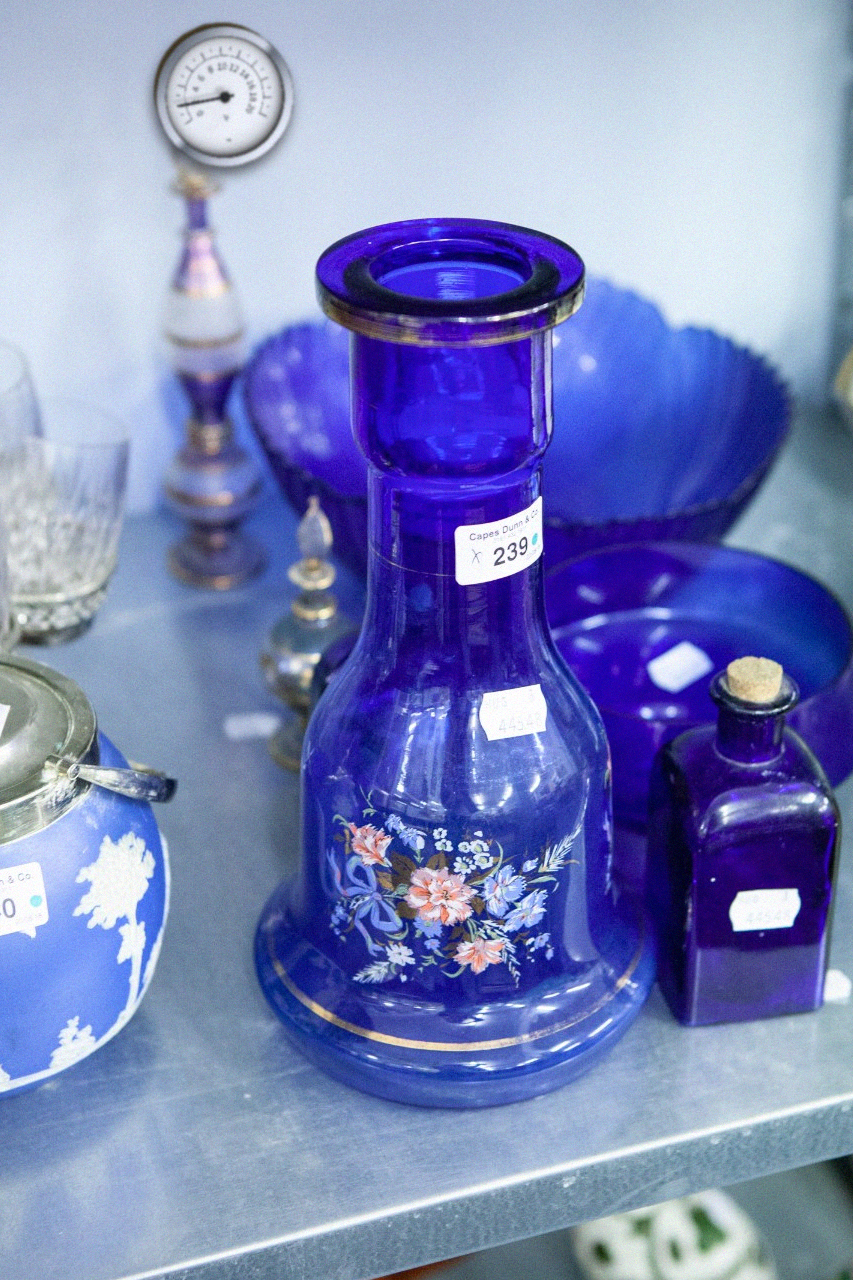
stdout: 2 V
